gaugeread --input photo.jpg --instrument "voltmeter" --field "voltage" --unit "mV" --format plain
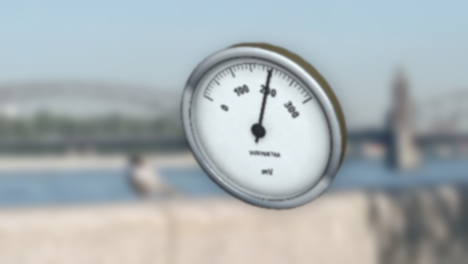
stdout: 200 mV
